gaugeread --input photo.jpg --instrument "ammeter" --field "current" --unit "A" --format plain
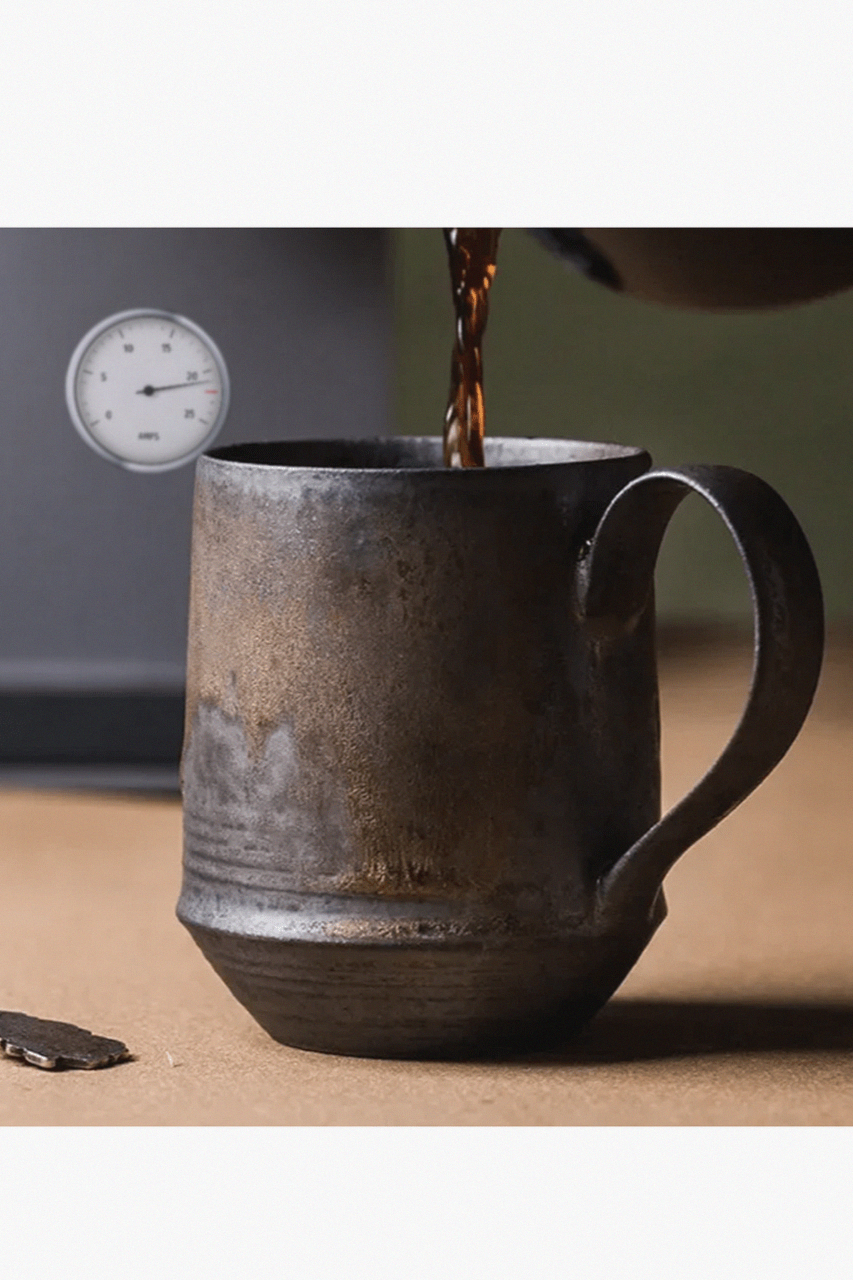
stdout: 21 A
